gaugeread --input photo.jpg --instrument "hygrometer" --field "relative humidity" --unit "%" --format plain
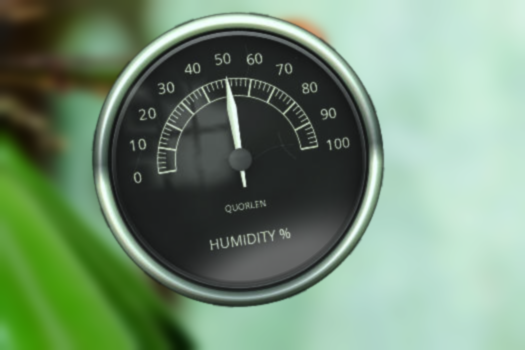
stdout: 50 %
